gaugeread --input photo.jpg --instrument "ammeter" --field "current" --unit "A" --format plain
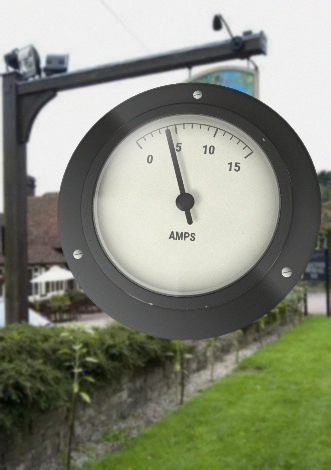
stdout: 4 A
